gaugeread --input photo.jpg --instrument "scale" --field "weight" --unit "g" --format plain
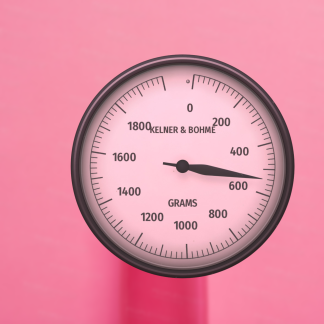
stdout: 540 g
